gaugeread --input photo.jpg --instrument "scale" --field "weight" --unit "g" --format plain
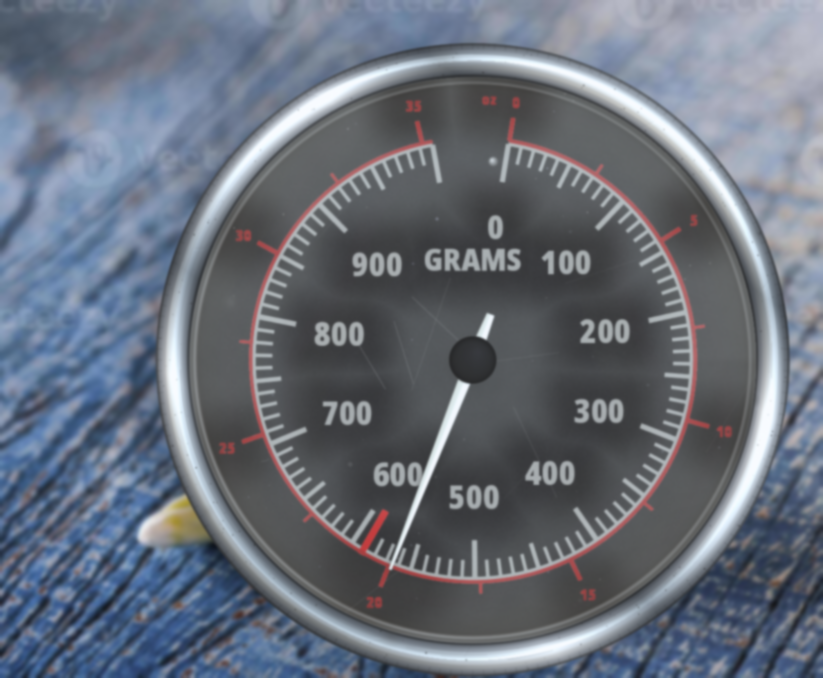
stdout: 565 g
